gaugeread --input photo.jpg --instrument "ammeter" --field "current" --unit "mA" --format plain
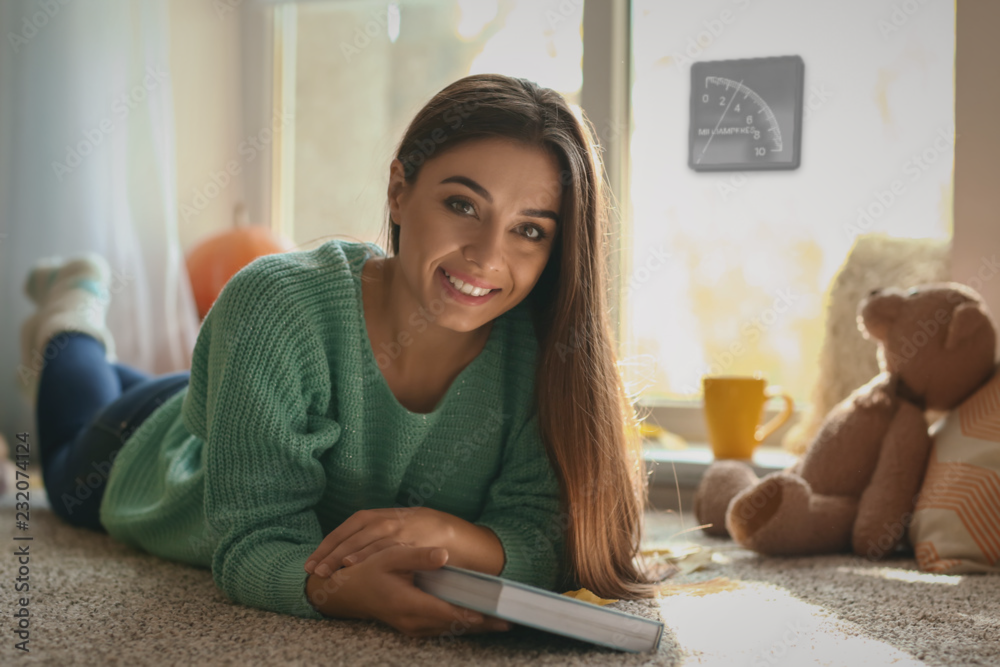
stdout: 3 mA
